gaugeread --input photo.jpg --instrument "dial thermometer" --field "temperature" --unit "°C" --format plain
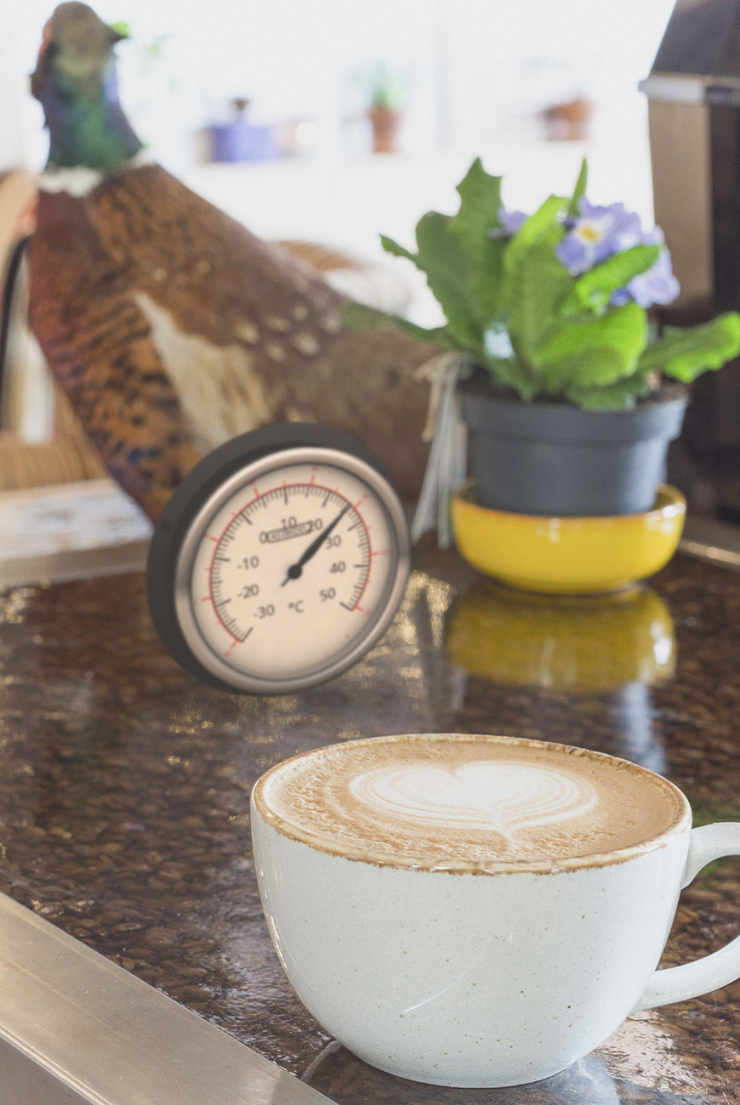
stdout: 25 °C
